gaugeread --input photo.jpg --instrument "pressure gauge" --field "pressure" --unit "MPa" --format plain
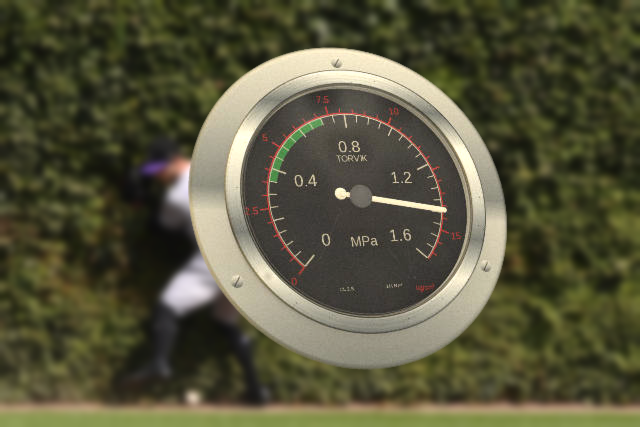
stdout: 1.4 MPa
